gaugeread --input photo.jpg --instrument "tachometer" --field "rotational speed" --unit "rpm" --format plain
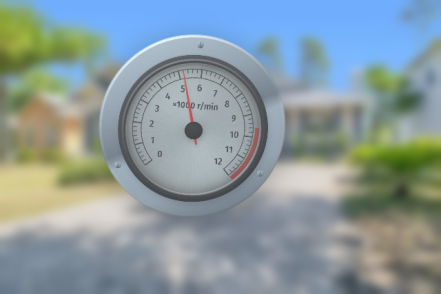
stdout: 5200 rpm
